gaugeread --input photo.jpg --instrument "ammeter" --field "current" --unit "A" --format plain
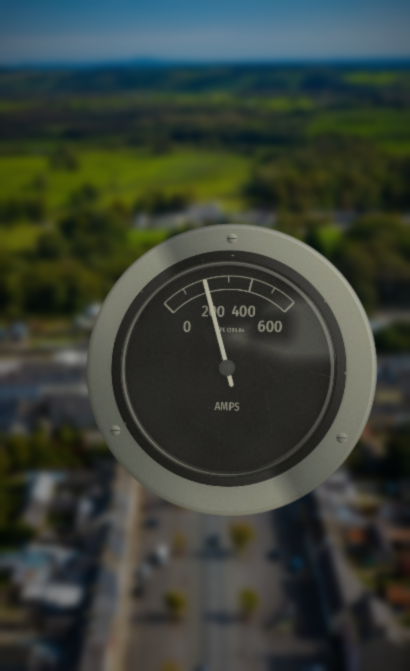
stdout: 200 A
